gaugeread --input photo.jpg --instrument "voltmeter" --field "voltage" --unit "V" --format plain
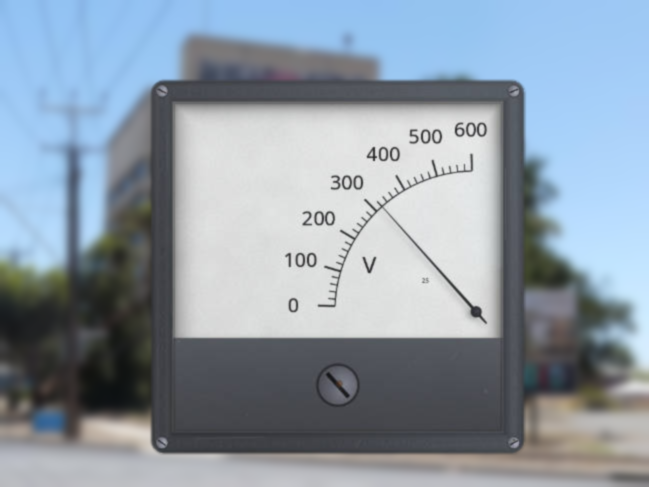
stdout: 320 V
